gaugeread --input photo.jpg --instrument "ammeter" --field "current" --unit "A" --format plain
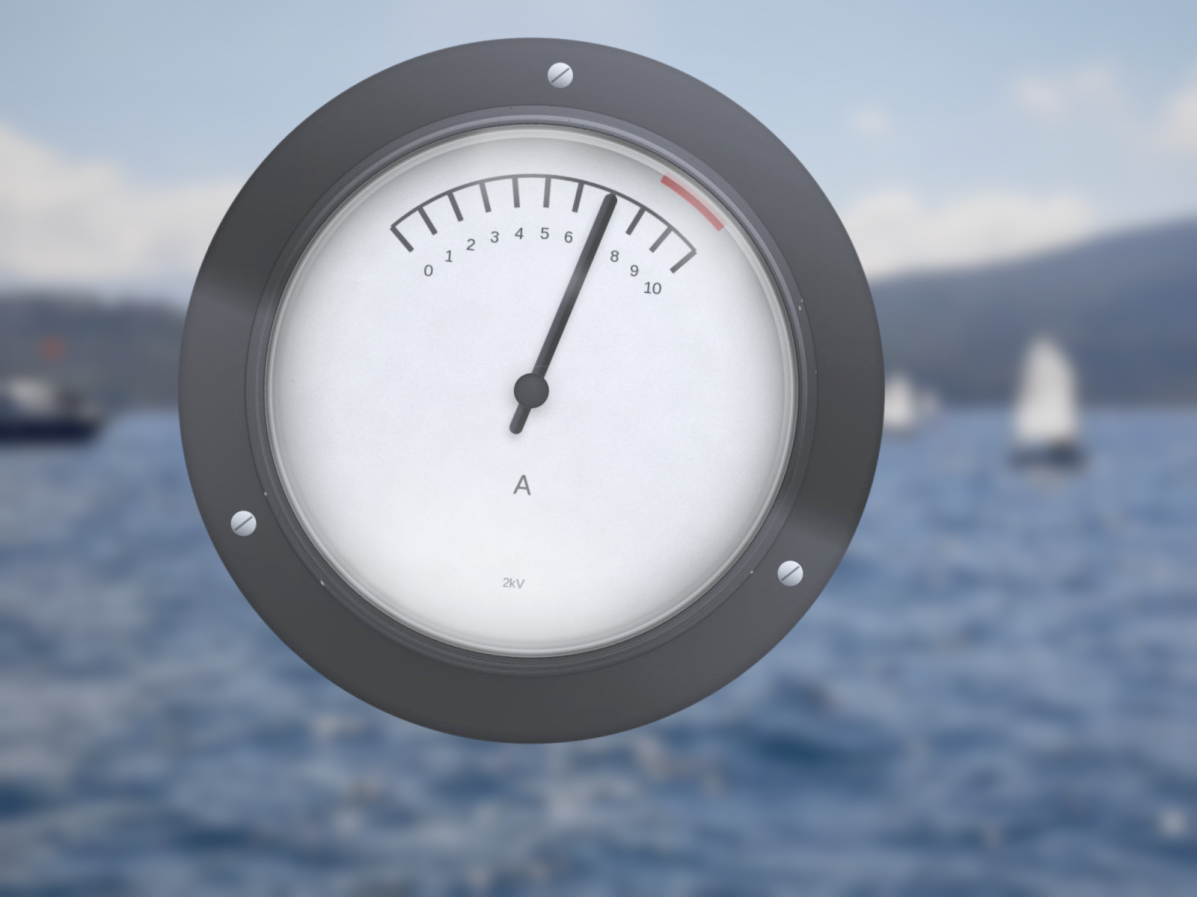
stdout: 7 A
